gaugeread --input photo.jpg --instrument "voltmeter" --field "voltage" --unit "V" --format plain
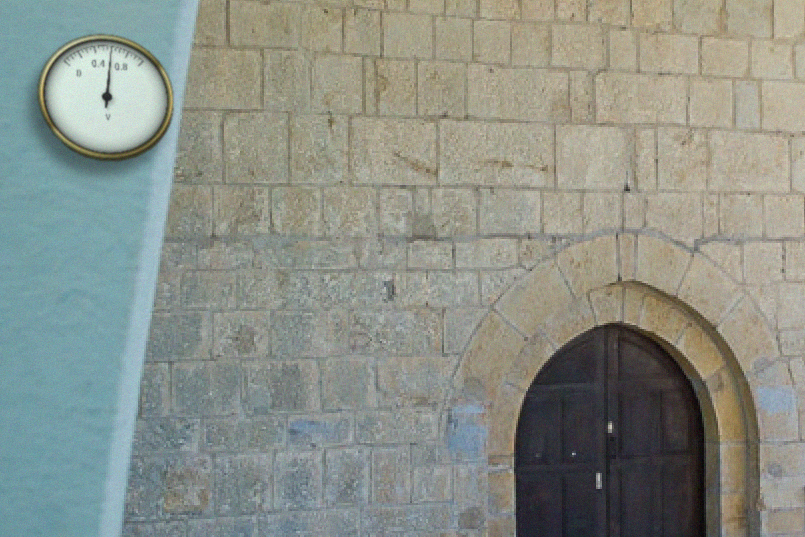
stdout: 0.6 V
